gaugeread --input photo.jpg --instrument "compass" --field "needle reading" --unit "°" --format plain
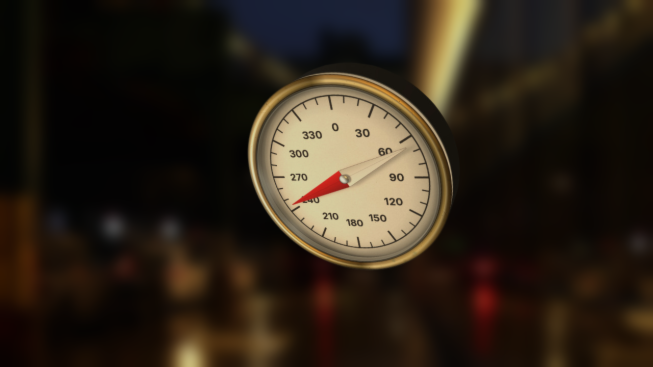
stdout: 245 °
